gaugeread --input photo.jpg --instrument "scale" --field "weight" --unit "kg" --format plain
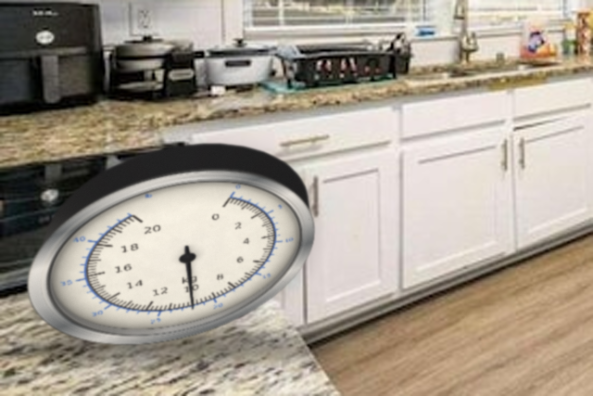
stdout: 10 kg
